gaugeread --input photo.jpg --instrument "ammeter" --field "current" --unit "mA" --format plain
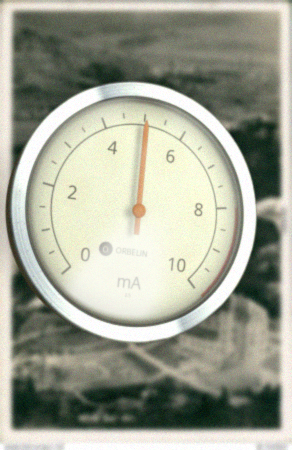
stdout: 5 mA
